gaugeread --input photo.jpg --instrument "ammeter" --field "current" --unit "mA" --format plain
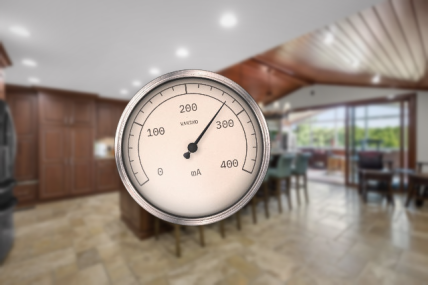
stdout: 270 mA
